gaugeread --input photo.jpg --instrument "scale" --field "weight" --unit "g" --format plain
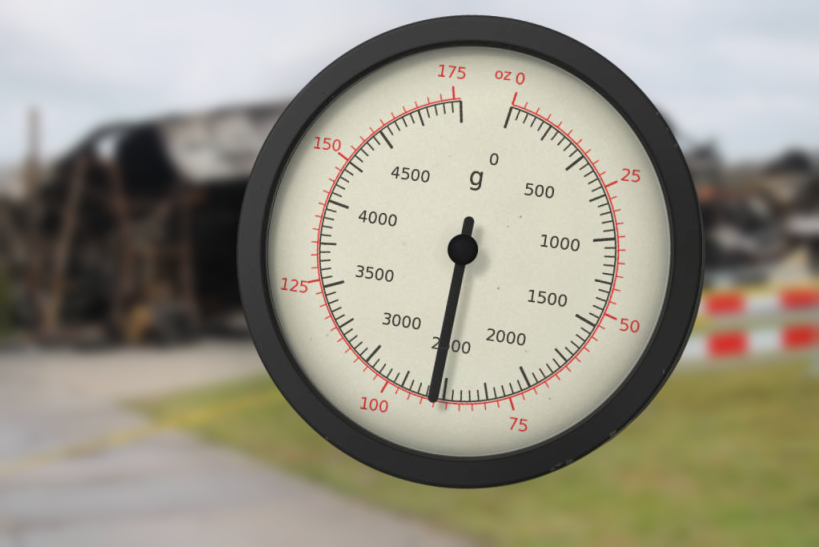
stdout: 2550 g
